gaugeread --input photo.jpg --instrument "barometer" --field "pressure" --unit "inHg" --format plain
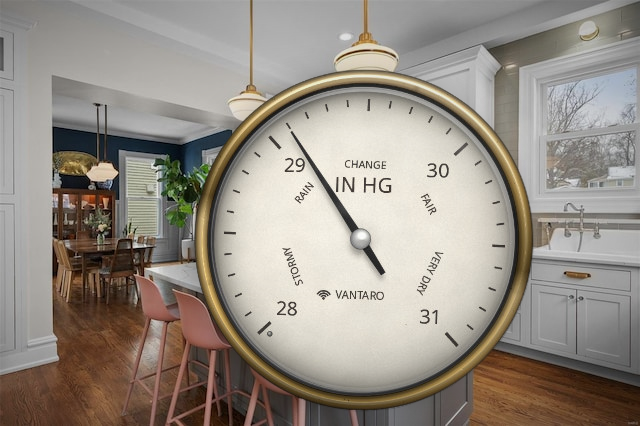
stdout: 29.1 inHg
